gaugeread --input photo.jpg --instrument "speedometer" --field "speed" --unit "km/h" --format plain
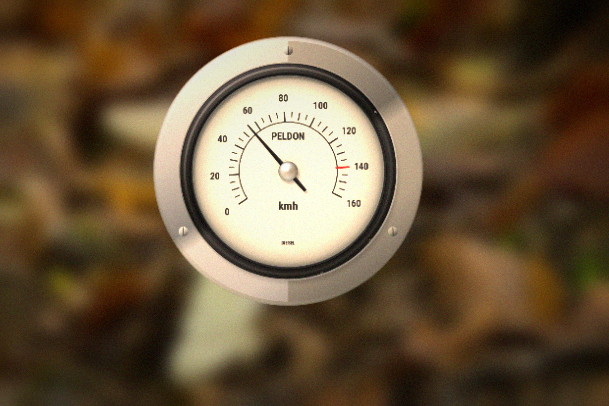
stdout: 55 km/h
